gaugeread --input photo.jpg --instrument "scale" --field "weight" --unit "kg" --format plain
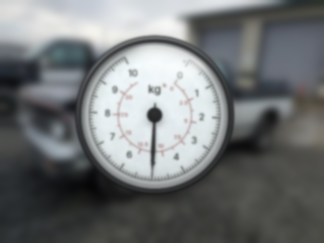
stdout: 5 kg
